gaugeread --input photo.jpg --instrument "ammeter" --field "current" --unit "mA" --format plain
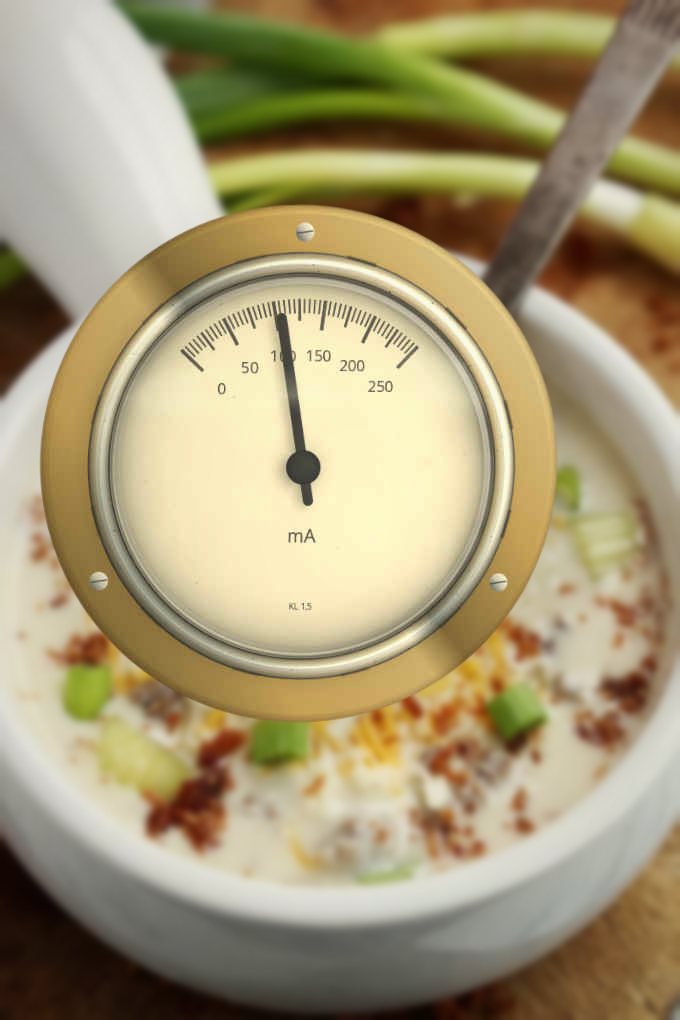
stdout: 105 mA
